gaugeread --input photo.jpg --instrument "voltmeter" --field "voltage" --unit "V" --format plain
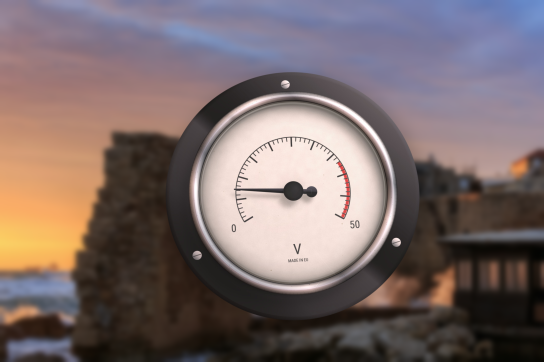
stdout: 7 V
